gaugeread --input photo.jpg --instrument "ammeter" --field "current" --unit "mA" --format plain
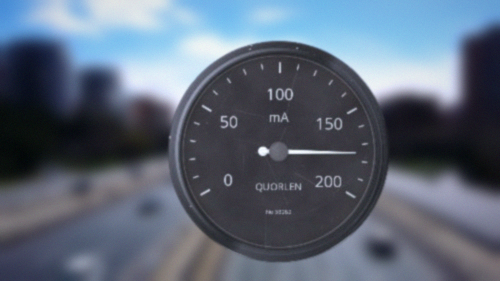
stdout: 175 mA
